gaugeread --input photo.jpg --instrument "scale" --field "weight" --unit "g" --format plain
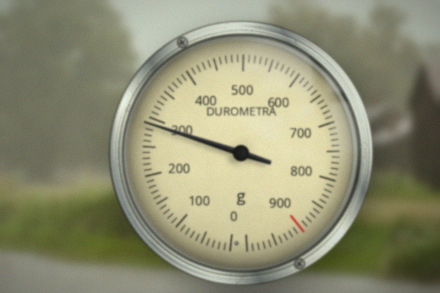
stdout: 290 g
